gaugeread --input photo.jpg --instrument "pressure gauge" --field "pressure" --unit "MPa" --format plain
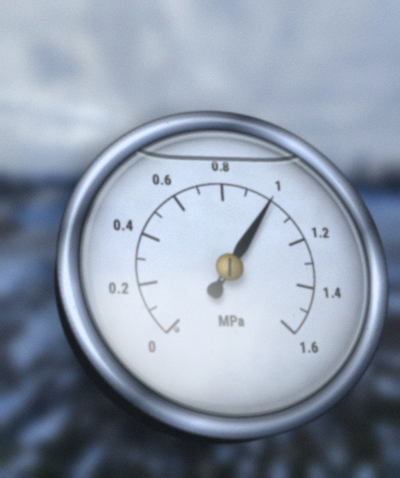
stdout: 1 MPa
